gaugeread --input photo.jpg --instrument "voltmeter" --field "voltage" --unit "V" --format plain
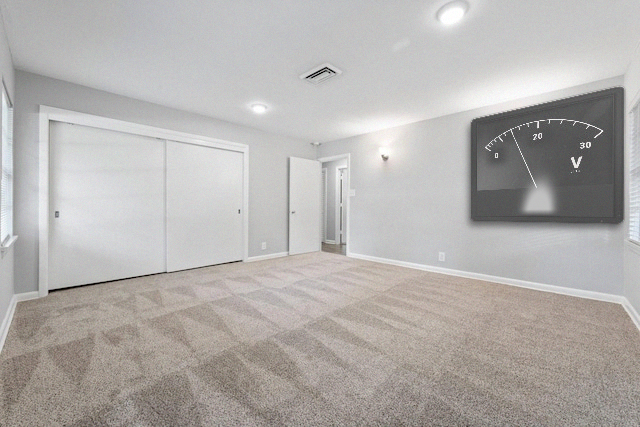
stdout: 14 V
